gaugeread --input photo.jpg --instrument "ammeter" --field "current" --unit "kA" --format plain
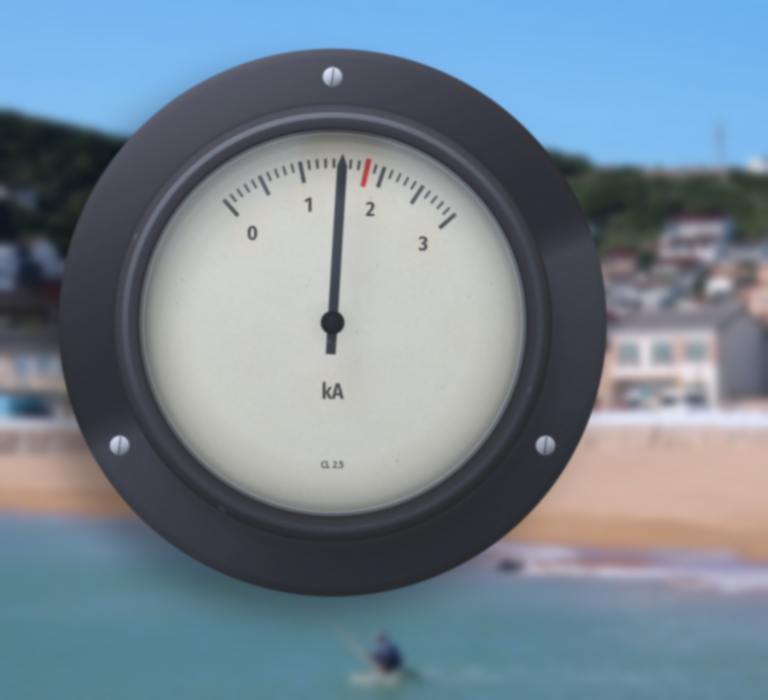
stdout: 1.5 kA
